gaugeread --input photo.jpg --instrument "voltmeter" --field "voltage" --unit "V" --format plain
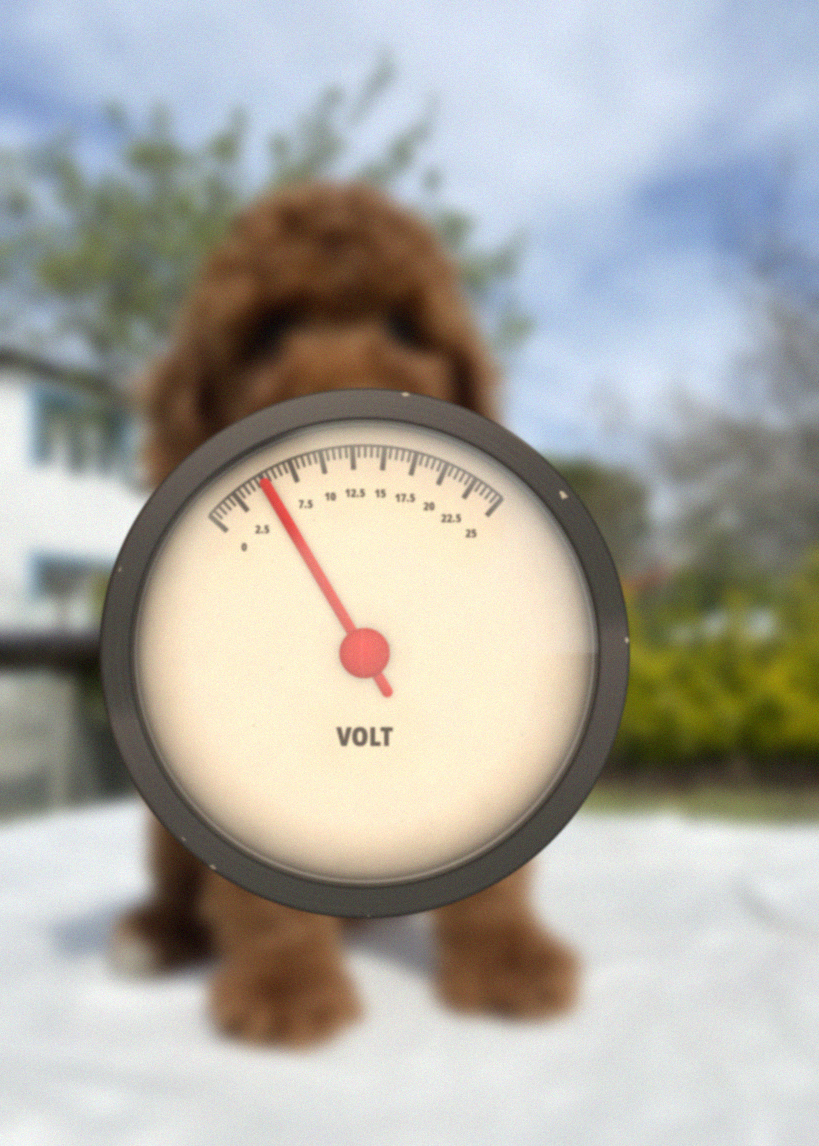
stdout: 5 V
